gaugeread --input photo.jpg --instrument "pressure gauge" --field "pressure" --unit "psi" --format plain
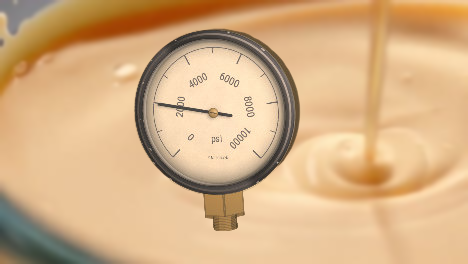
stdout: 2000 psi
